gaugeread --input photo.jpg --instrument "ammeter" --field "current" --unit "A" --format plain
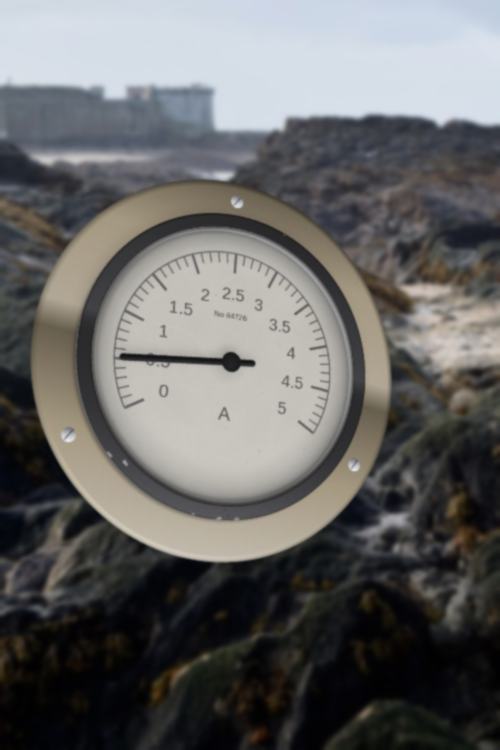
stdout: 0.5 A
